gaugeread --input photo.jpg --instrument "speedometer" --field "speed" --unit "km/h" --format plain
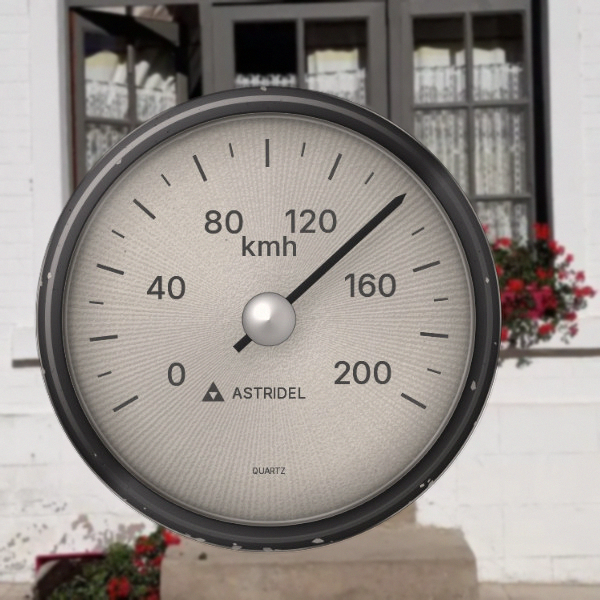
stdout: 140 km/h
